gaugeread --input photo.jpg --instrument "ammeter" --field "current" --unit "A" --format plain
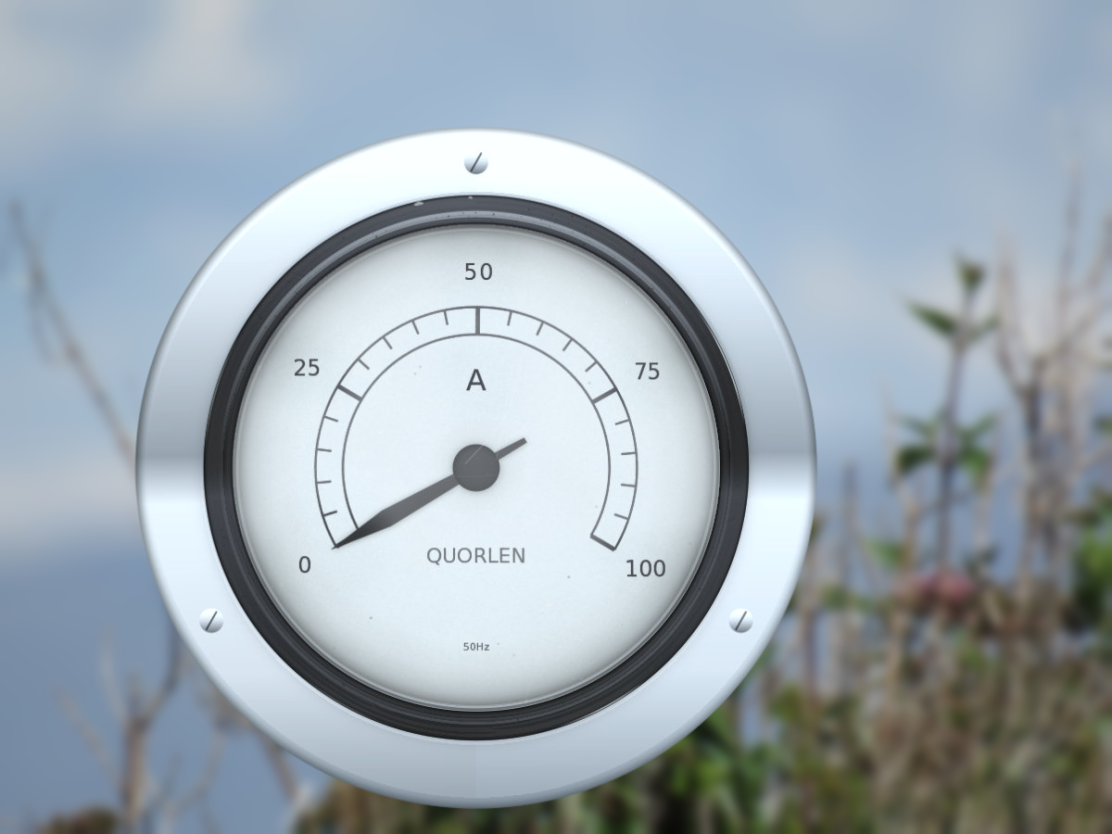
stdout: 0 A
